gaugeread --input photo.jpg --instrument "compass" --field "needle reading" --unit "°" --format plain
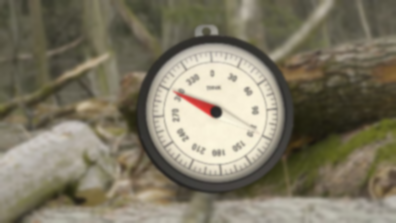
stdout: 300 °
